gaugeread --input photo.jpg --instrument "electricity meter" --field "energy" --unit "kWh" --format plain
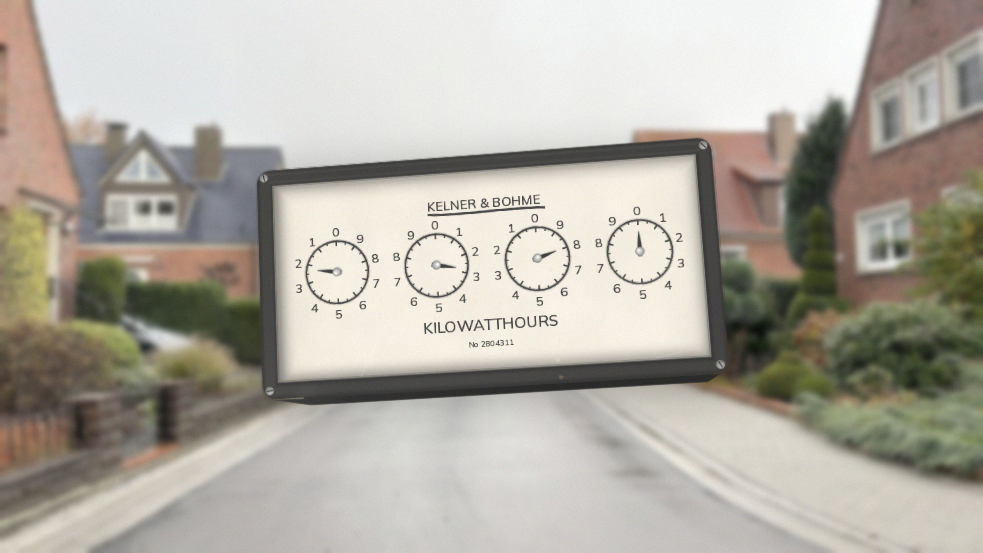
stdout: 2280 kWh
